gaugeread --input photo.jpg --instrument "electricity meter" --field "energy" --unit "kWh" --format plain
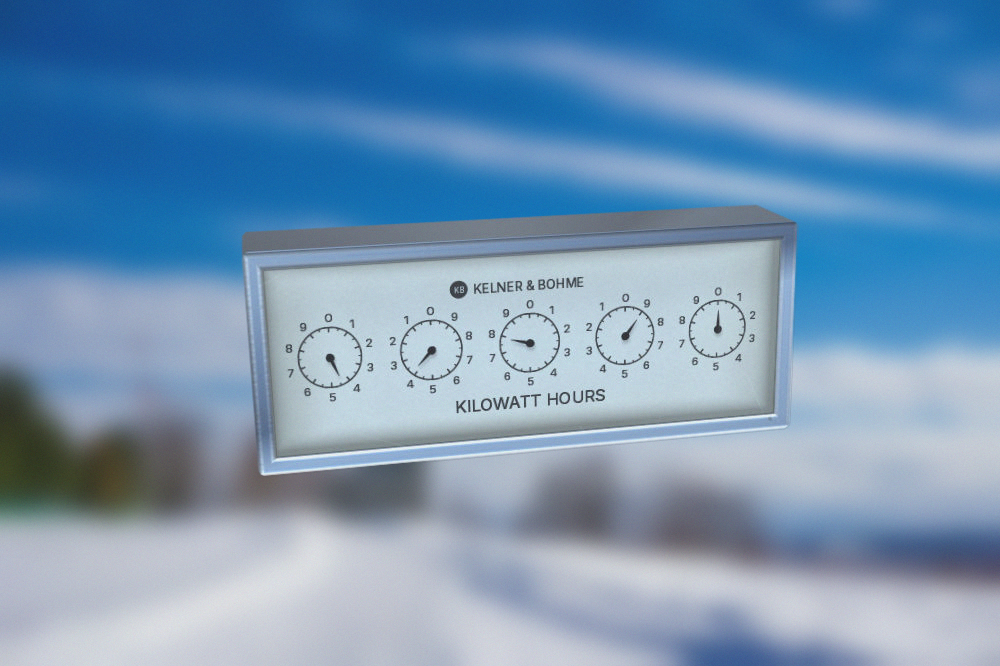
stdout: 43790 kWh
